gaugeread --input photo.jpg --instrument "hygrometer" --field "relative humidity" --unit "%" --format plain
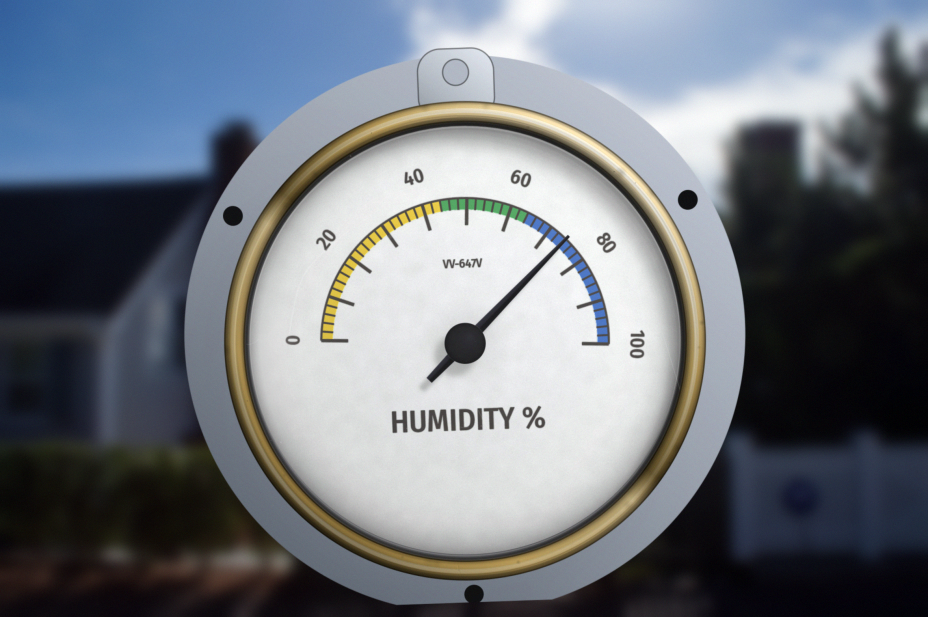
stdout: 74 %
